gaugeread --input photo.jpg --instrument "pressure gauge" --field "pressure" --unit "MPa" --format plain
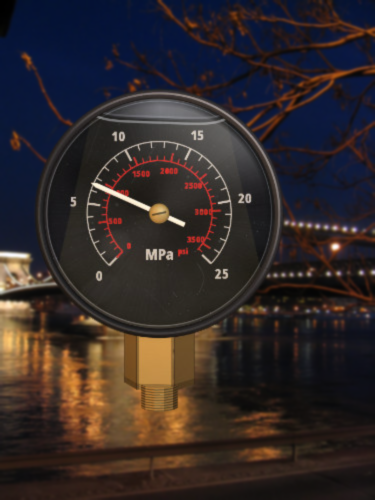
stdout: 6.5 MPa
